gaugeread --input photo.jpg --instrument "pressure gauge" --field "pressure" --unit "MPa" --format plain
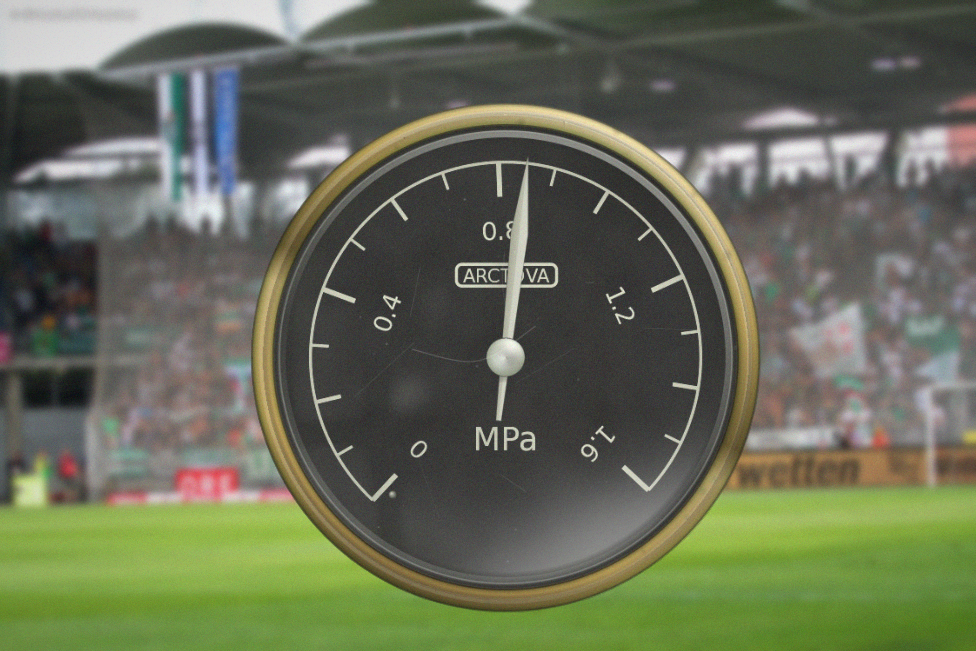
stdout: 0.85 MPa
